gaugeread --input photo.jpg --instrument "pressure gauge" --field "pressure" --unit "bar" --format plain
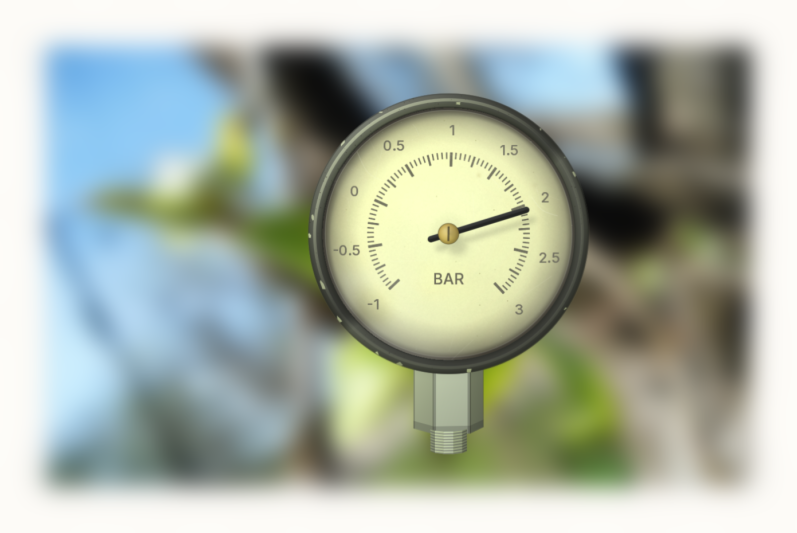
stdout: 2.05 bar
